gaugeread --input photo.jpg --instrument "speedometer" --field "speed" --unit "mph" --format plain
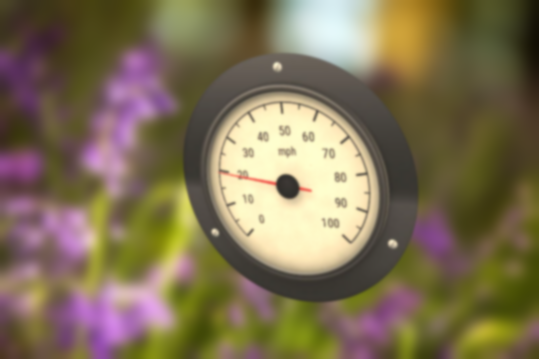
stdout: 20 mph
